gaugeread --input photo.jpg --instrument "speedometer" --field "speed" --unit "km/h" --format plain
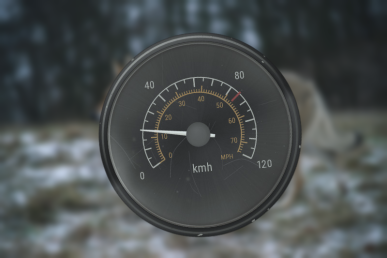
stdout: 20 km/h
